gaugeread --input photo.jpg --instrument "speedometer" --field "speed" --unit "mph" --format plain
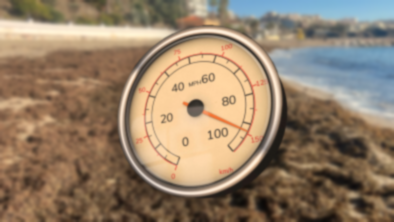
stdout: 92.5 mph
